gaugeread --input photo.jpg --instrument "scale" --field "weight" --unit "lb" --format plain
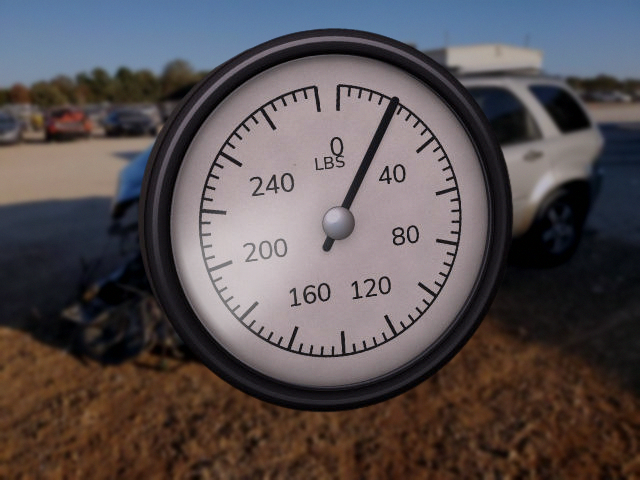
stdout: 20 lb
